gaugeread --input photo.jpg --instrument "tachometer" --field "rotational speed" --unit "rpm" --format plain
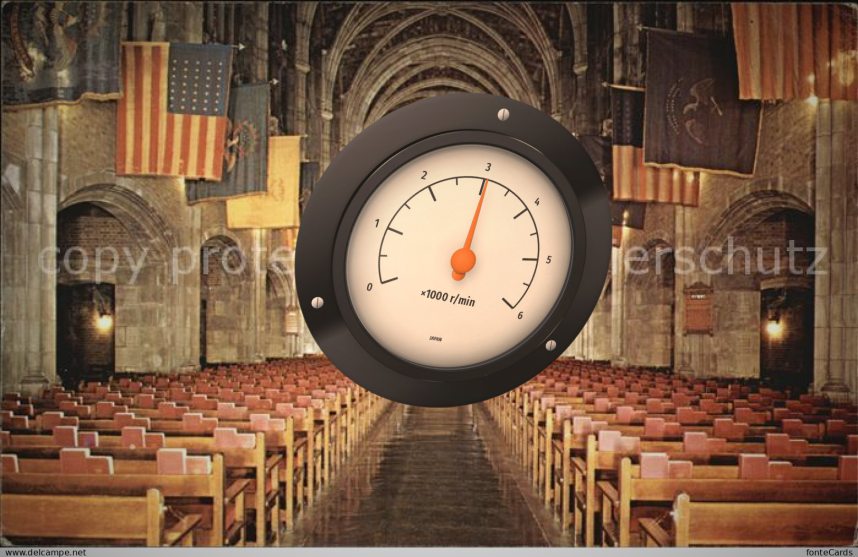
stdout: 3000 rpm
